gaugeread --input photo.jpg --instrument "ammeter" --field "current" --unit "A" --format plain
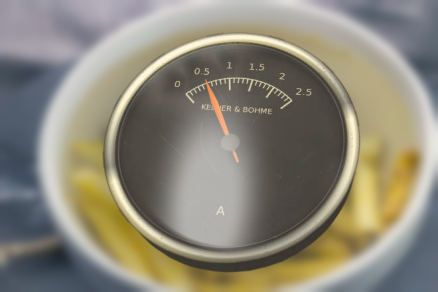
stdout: 0.5 A
